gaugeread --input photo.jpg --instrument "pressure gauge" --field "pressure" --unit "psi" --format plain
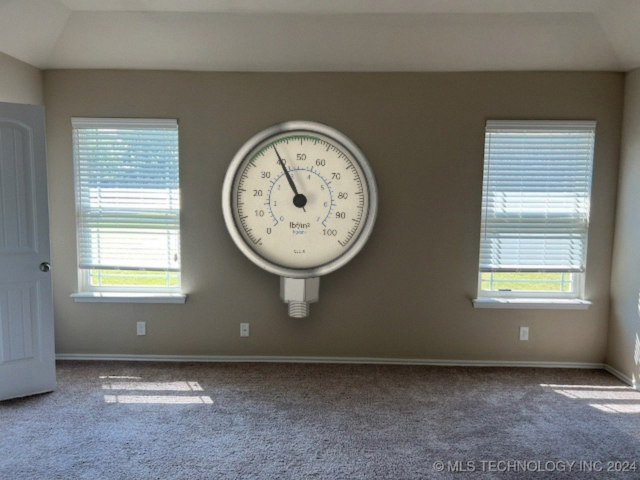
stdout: 40 psi
